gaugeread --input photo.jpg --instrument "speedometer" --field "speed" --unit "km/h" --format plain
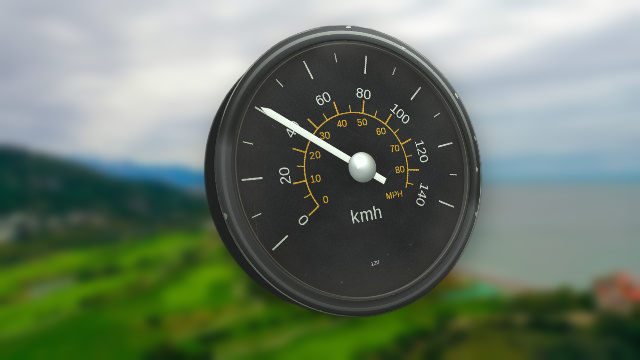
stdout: 40 km/h
